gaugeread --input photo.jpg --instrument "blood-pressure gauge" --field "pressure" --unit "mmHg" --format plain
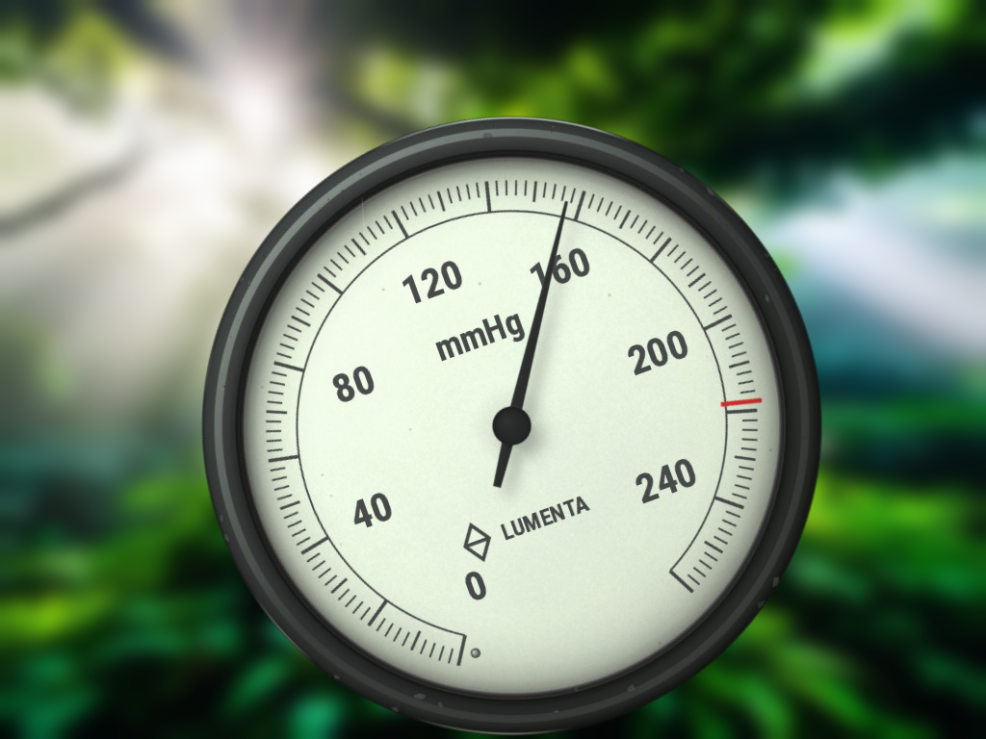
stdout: 157 mmHg
